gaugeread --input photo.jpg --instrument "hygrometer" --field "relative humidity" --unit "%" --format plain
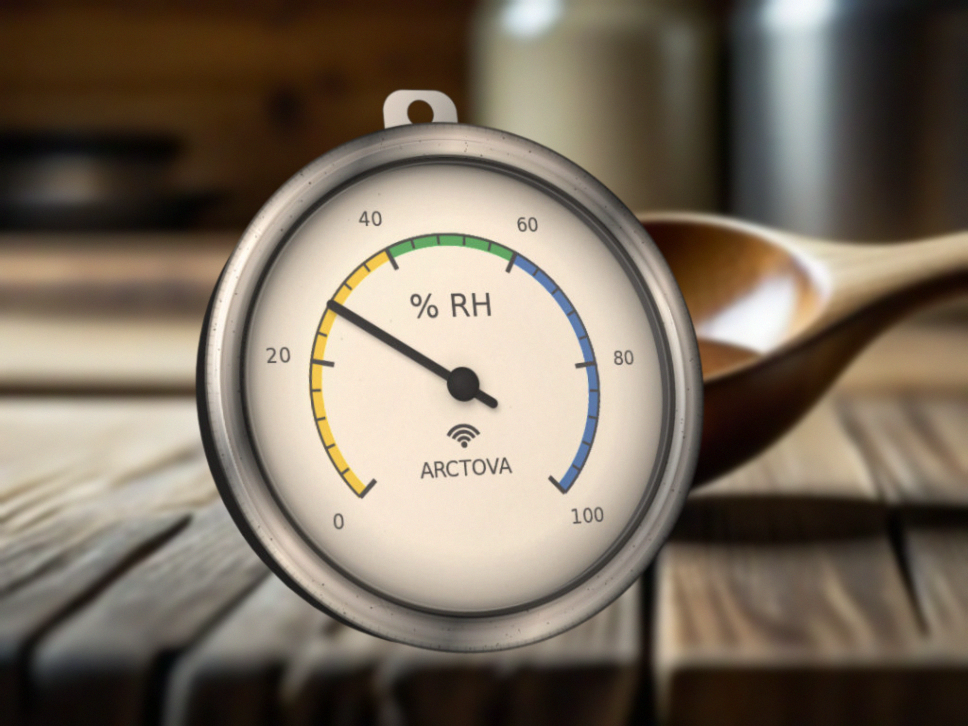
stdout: 28 %
